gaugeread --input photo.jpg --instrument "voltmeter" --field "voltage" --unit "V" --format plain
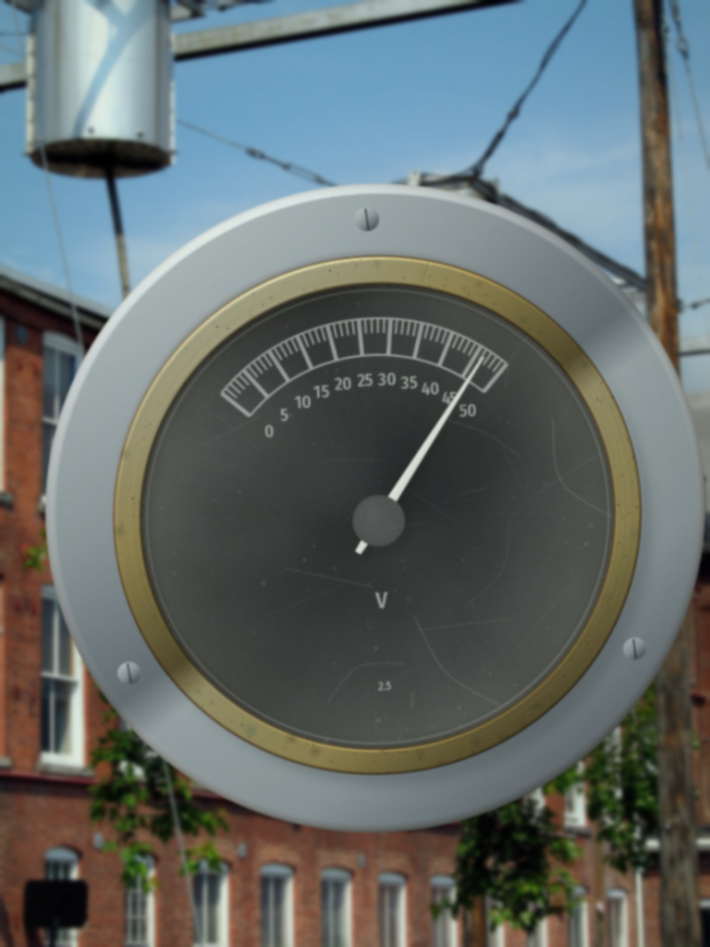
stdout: 46 V
